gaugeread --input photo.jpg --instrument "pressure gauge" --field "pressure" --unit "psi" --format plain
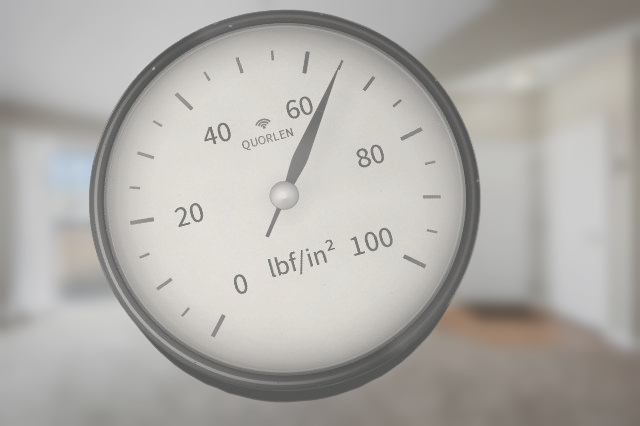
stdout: 65 psi
